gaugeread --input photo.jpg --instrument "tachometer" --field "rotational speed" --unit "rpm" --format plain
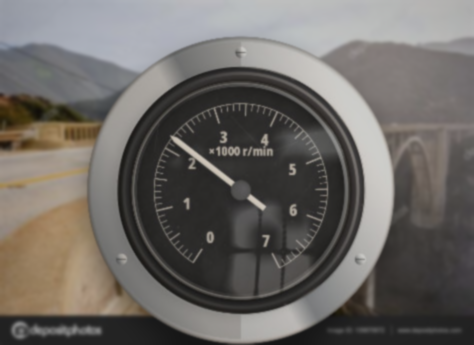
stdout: 2200 rpm
